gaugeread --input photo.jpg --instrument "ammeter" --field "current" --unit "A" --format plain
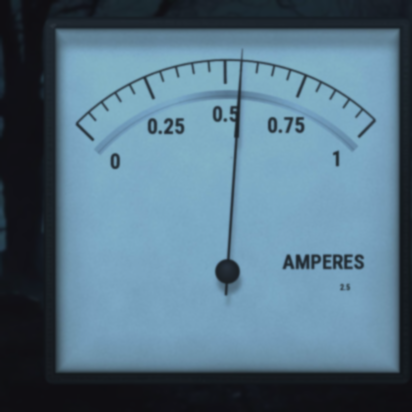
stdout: 0.55 A
